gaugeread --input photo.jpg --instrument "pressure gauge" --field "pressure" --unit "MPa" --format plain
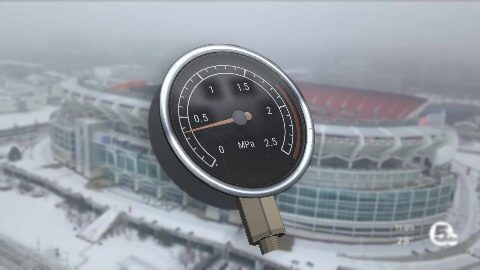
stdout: 0.35 MPa
